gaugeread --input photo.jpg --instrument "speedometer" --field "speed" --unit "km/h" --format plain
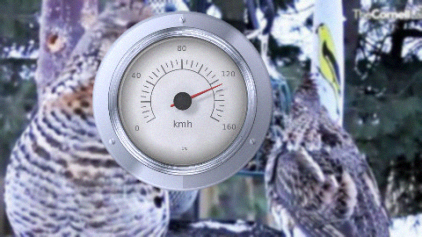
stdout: 125 km/h
